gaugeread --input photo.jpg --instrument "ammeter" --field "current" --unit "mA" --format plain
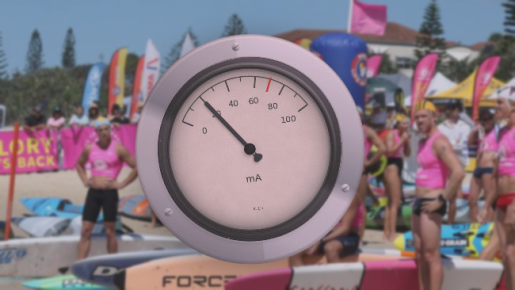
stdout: 20 mA
